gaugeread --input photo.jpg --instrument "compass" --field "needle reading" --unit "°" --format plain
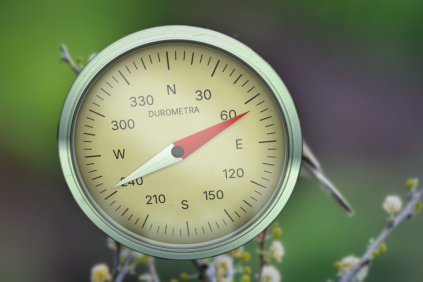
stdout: 65 °
